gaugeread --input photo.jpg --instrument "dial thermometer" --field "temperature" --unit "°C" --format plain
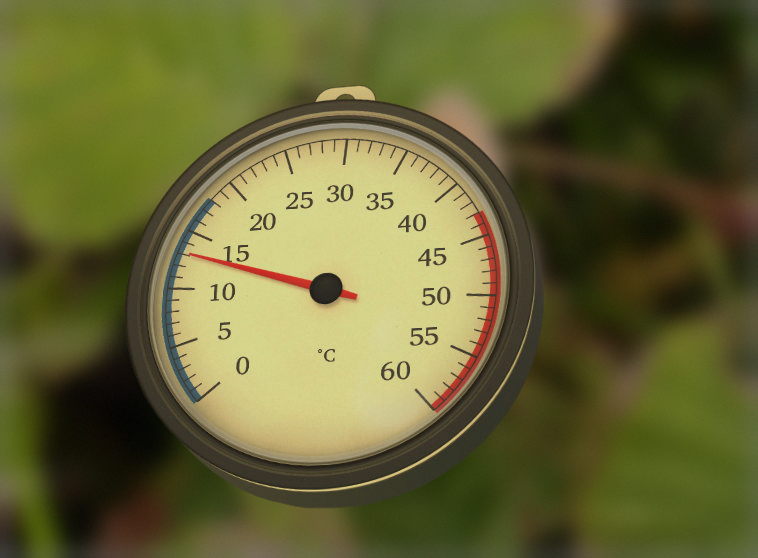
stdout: 13 °C
